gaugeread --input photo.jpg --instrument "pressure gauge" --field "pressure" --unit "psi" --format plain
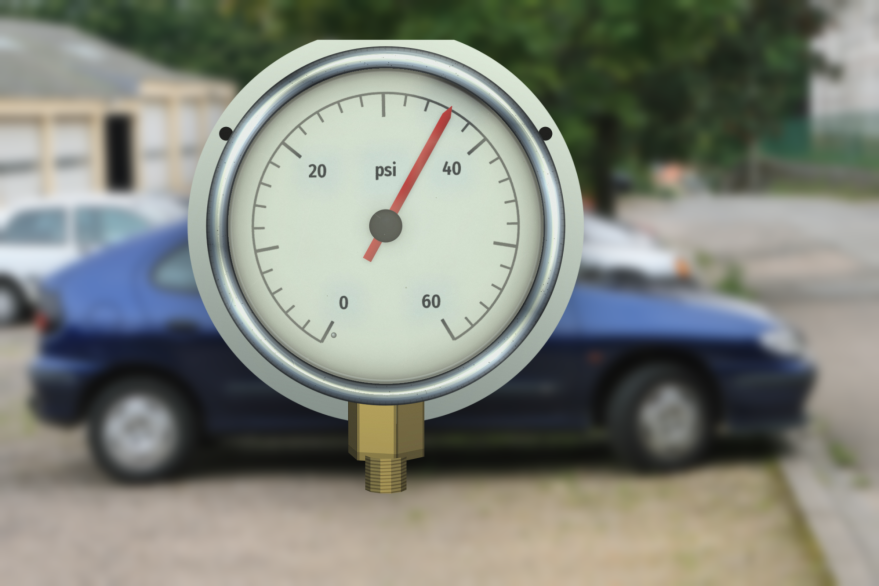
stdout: 36 psi
